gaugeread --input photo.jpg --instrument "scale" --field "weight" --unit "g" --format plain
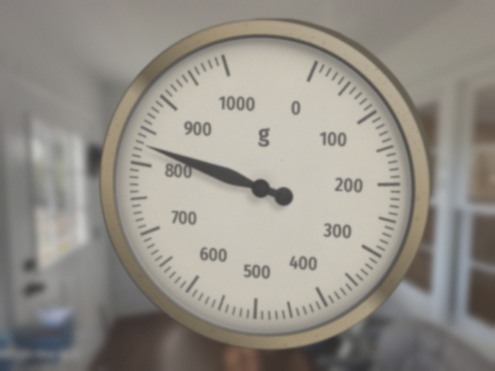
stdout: 830 g
